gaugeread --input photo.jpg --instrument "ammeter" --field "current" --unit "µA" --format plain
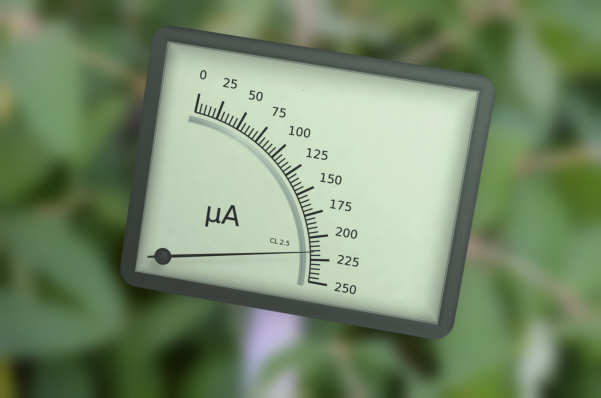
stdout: 215 µA
